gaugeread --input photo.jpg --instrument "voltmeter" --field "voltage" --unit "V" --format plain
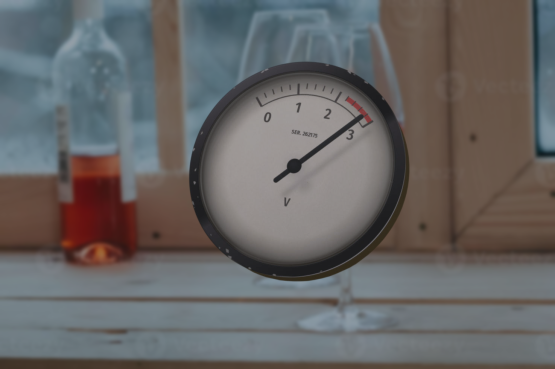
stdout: 2.8 V
